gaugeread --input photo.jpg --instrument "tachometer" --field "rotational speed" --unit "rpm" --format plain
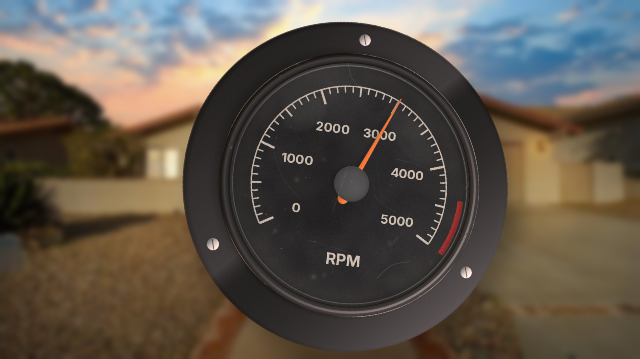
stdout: 3000 rpm
